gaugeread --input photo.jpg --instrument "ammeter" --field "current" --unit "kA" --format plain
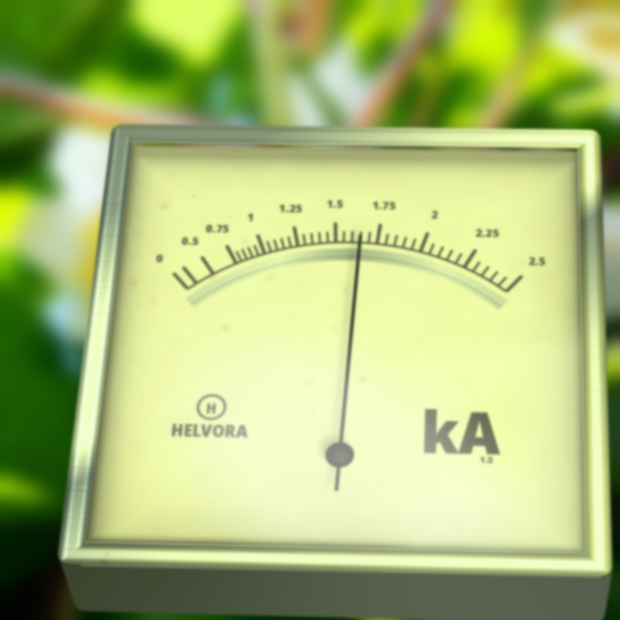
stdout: 1.65 kA
